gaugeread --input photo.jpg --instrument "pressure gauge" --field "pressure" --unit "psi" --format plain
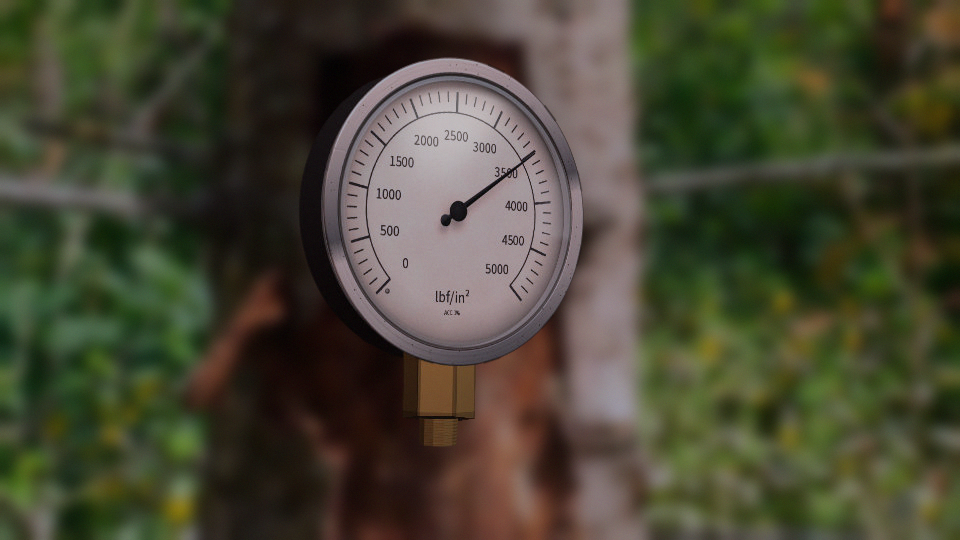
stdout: 3500 psi
